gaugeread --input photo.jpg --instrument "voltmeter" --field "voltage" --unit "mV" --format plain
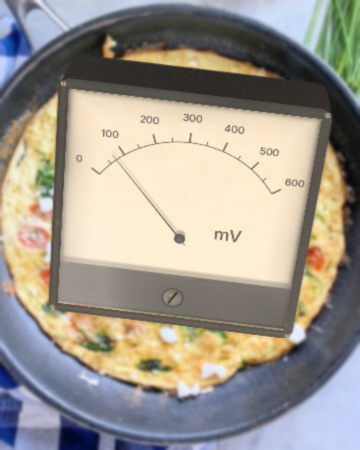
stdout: 75 mV
